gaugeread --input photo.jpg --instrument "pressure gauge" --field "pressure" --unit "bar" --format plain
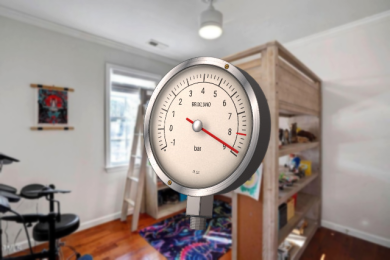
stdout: 8.8 bar
